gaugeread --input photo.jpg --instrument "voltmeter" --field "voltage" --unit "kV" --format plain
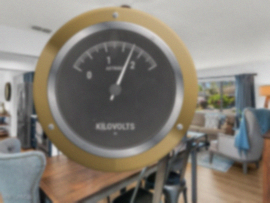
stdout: 1.75 kV
